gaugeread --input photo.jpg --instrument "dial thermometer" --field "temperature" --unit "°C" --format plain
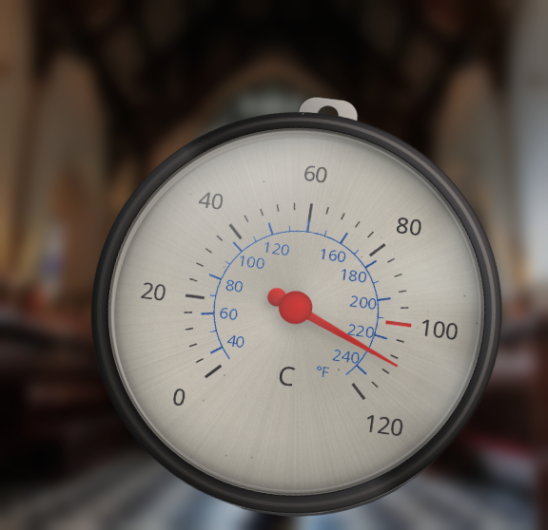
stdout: 110 °C
